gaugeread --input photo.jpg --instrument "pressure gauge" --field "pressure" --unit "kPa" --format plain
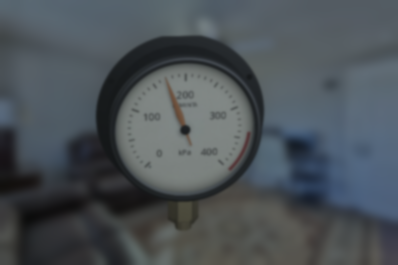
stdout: 170 kPa
